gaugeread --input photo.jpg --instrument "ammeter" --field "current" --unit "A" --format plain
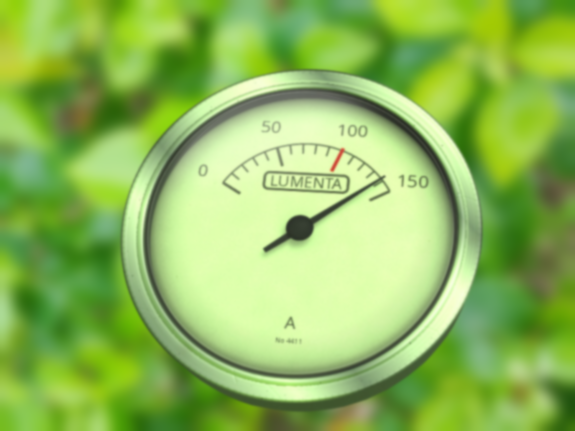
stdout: 140 A
